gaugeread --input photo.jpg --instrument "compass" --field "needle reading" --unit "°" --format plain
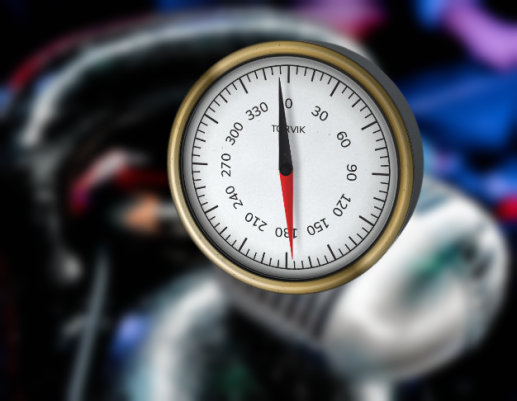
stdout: 175 °
